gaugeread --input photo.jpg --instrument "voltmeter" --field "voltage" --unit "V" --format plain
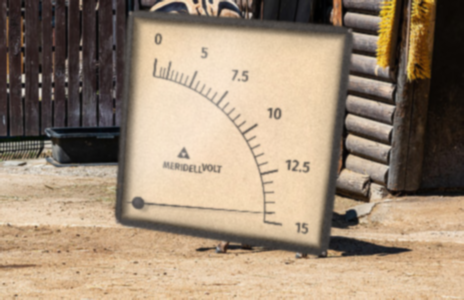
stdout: 14.5 V
